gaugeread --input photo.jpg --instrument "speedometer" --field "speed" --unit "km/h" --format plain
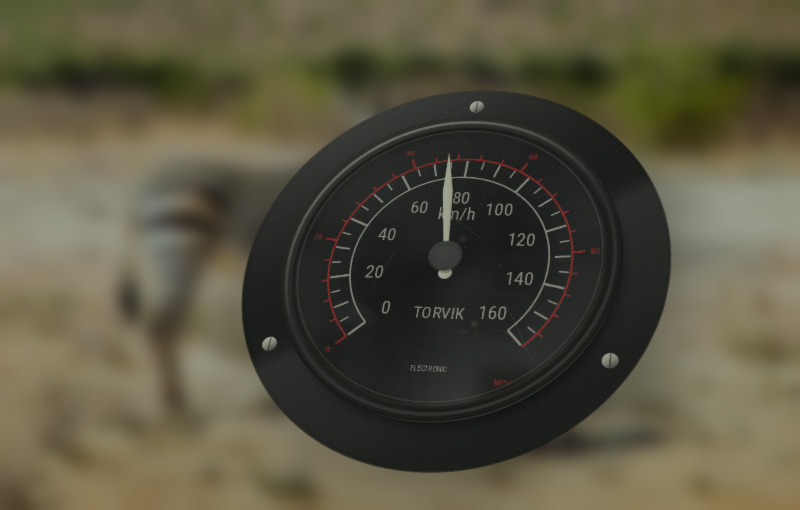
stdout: 75 km/h
